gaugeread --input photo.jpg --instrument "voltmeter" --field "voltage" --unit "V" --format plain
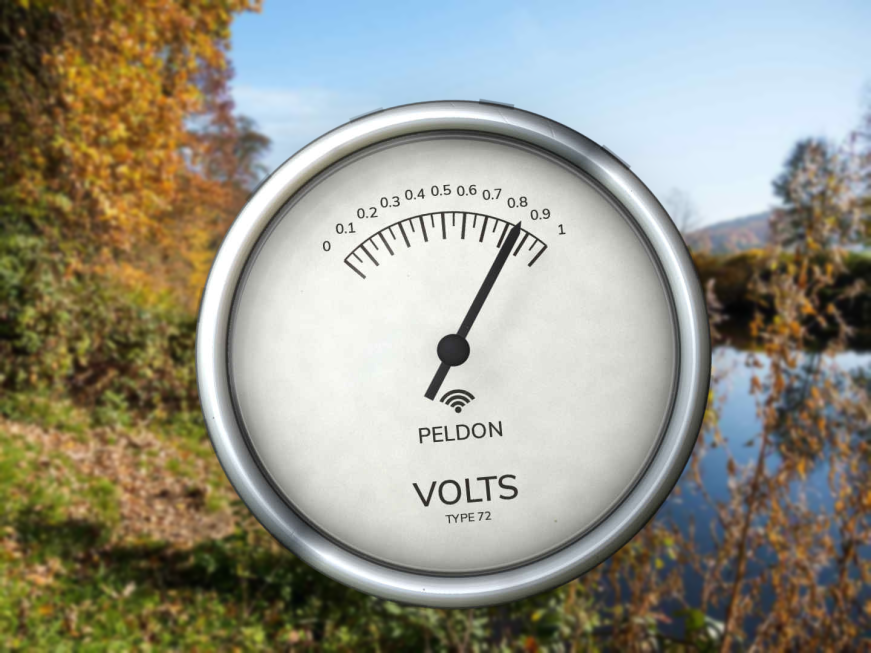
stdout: 0.85 V
